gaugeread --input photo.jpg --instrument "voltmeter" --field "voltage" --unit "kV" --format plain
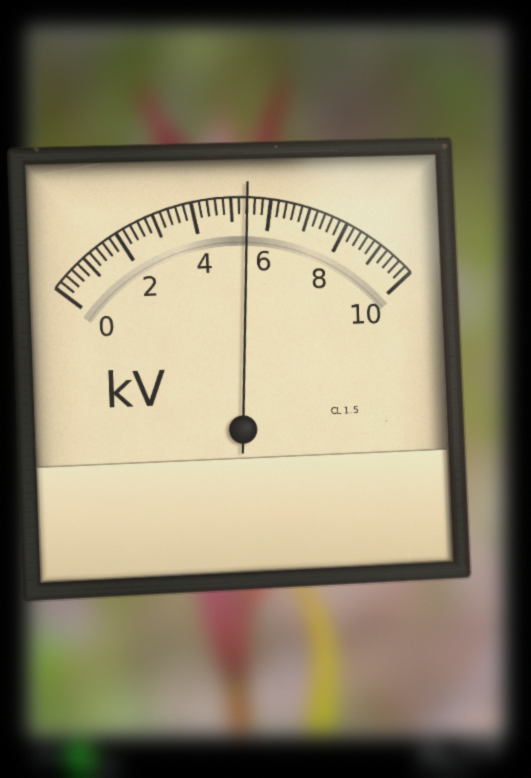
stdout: 5.4 kV
